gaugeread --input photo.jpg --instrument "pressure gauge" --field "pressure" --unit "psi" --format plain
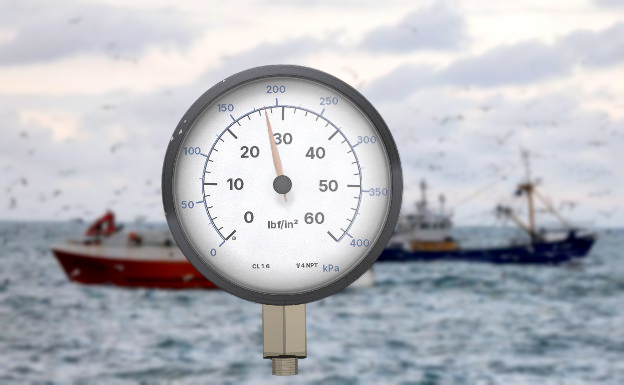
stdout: 27 psi
